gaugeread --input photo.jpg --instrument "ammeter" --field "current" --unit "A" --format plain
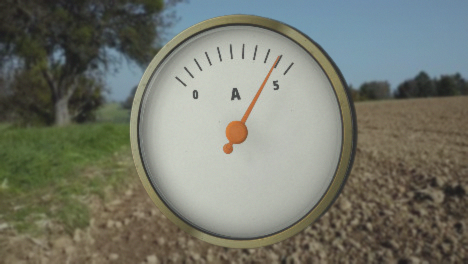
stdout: 4.5 A
